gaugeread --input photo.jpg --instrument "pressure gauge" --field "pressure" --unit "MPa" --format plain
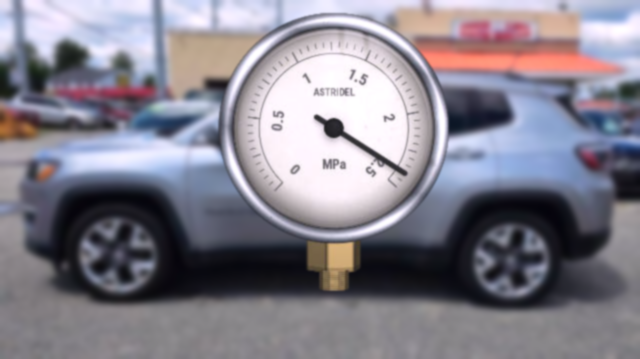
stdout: 2.4 MPa
